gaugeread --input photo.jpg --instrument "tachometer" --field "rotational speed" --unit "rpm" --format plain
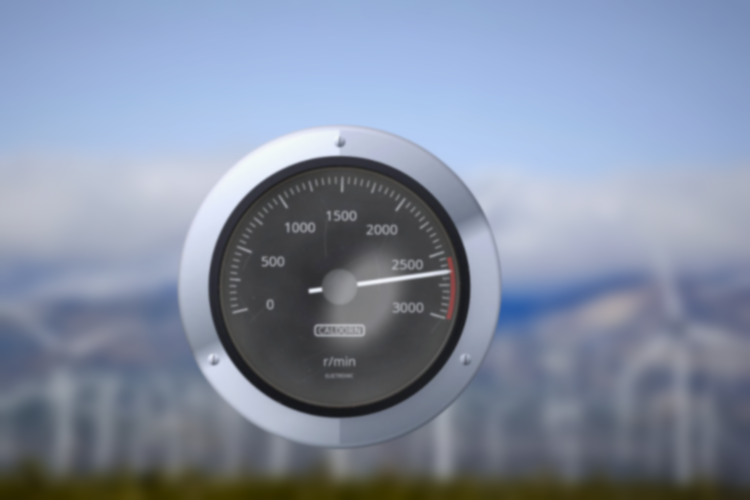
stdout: 2650 rpm
